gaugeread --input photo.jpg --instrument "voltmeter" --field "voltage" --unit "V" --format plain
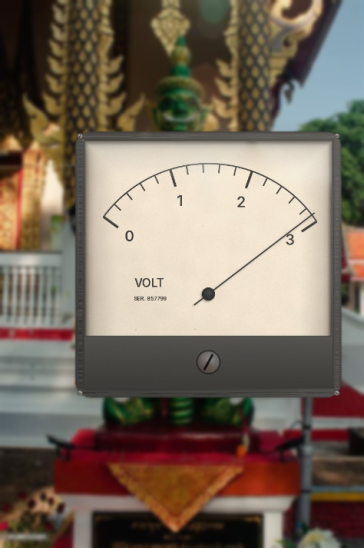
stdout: 2.9 V
